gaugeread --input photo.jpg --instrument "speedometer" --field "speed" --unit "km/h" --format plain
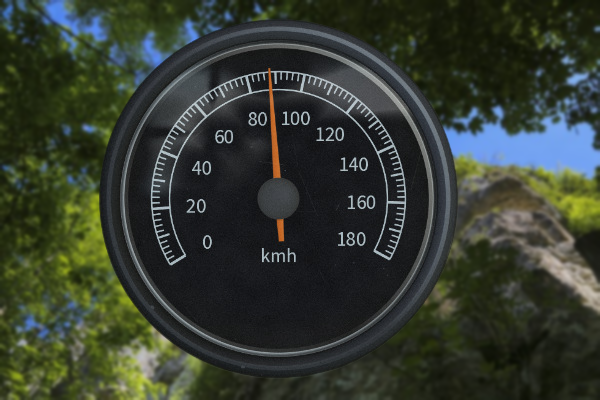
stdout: 88 km/h
